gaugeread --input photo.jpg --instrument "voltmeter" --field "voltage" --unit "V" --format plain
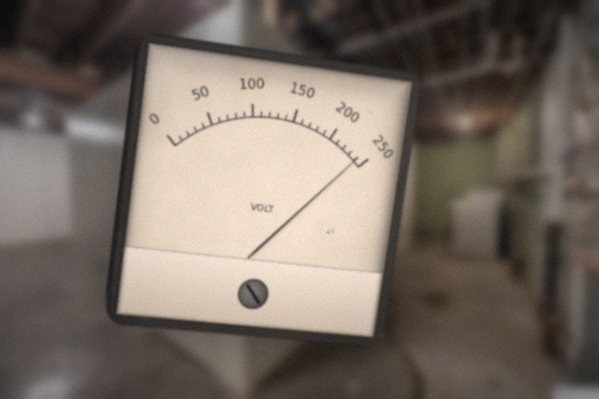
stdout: 240 V
